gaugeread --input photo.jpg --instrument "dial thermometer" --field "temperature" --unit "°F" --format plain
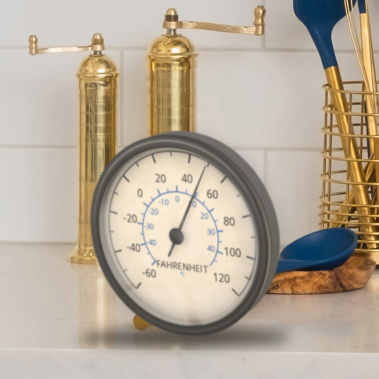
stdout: 50 °F
